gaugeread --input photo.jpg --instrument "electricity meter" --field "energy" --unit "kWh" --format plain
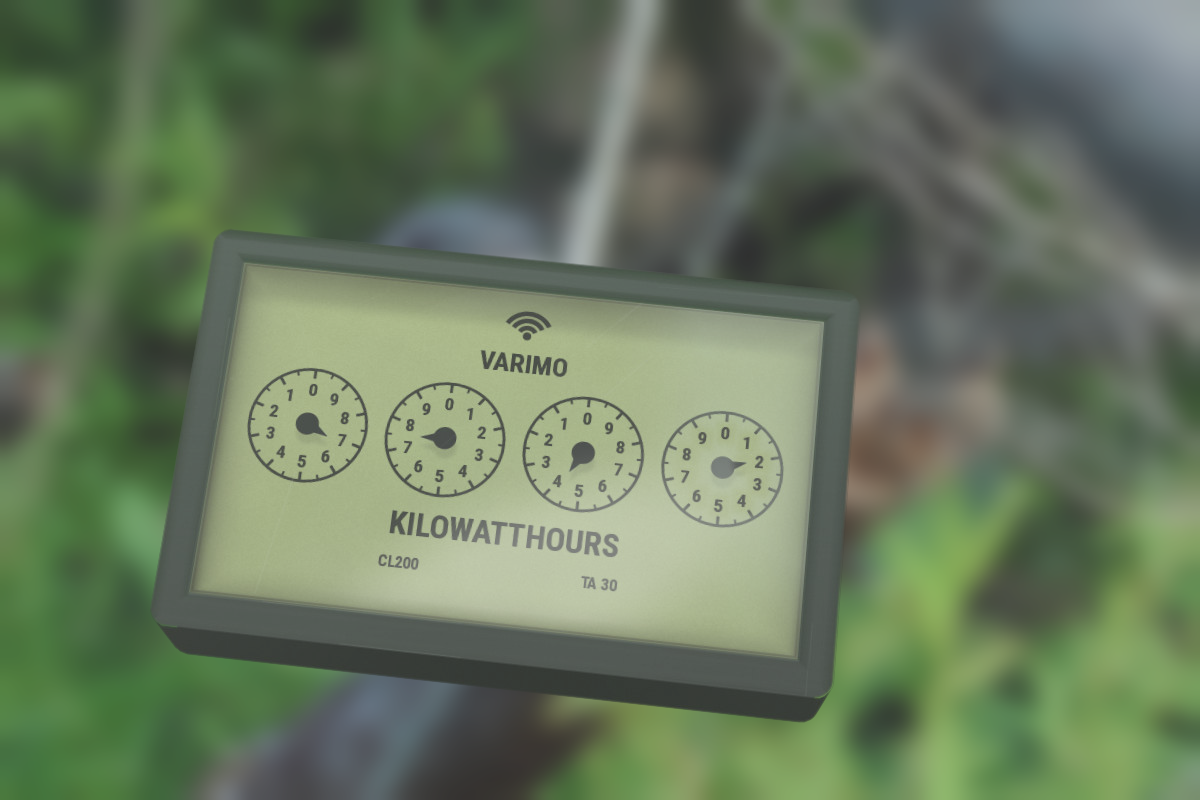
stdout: 6742 kWh
